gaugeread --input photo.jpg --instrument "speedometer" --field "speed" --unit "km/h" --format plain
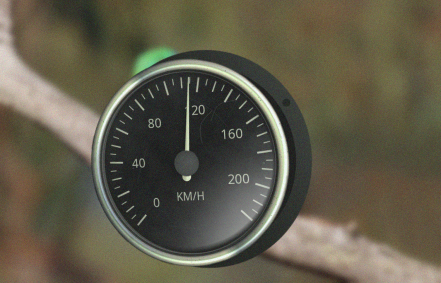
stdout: 115 km/h
